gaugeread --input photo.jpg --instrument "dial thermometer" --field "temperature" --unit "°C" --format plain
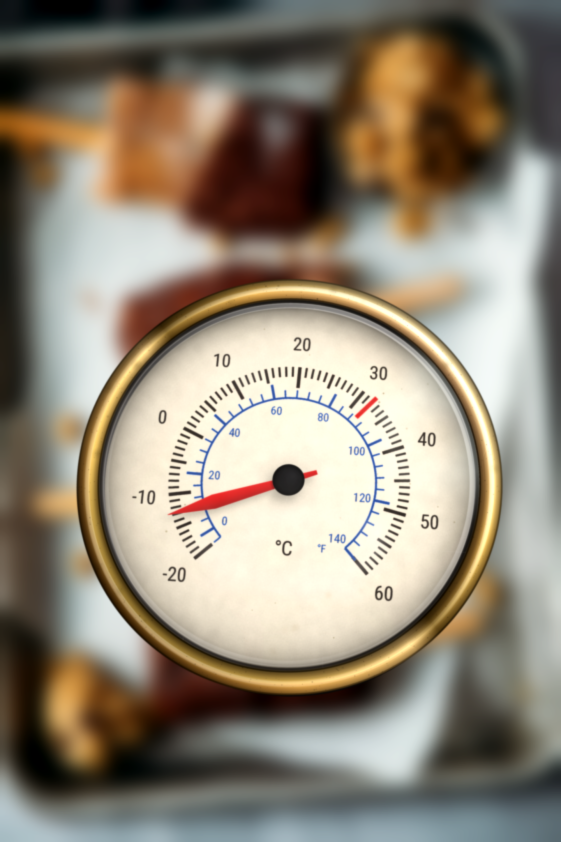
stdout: -13 °C
